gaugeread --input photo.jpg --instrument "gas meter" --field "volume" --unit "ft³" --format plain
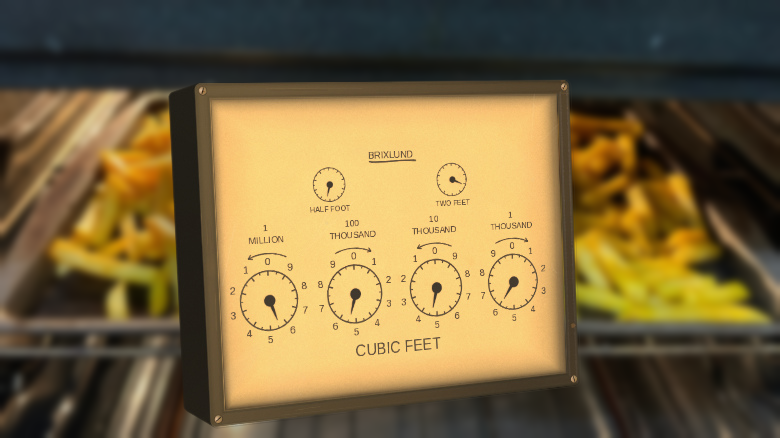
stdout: 554600 ft³
